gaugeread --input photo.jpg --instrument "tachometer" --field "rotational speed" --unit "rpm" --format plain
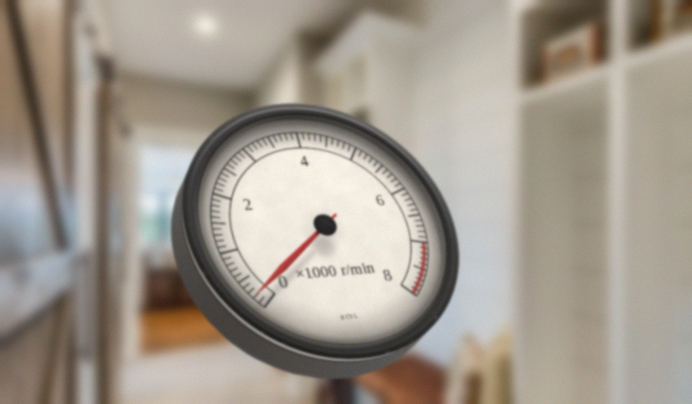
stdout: 200 rpm
